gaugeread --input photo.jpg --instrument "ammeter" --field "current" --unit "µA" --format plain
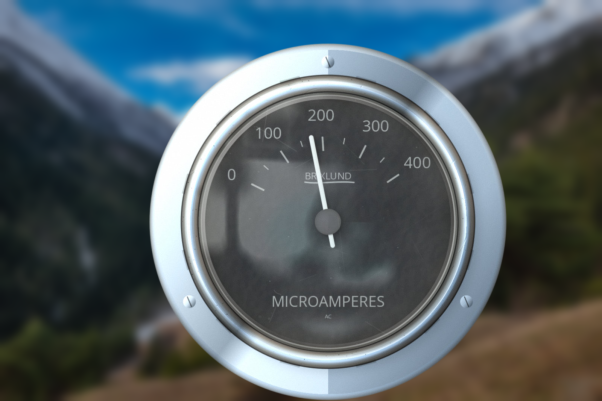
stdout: 175 µA
